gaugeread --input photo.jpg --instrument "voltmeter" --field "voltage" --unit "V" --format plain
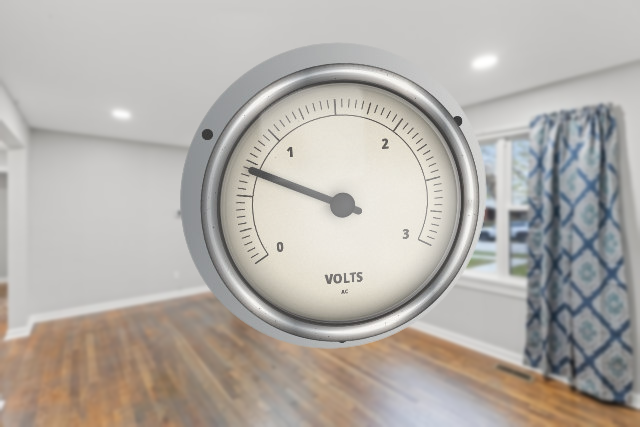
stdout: 0.7 V
